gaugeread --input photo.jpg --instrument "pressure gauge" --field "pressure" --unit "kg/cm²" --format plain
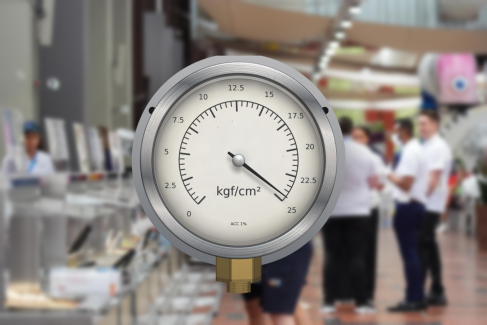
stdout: 24.5 kg/cm²
